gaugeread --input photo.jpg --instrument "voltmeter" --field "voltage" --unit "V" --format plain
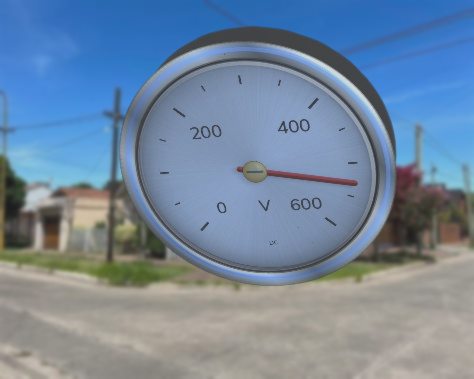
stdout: 525 V
